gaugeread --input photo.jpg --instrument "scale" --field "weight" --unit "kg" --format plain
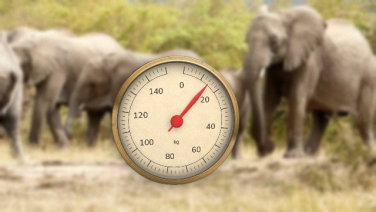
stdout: 14 kg
